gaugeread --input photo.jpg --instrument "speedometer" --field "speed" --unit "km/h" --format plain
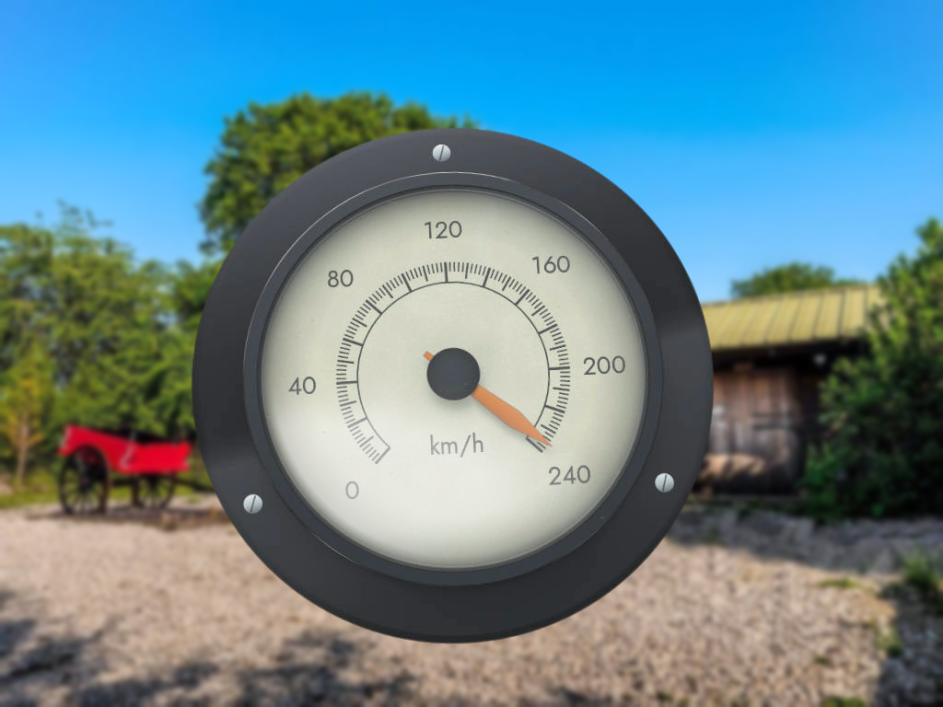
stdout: 236 km/h
